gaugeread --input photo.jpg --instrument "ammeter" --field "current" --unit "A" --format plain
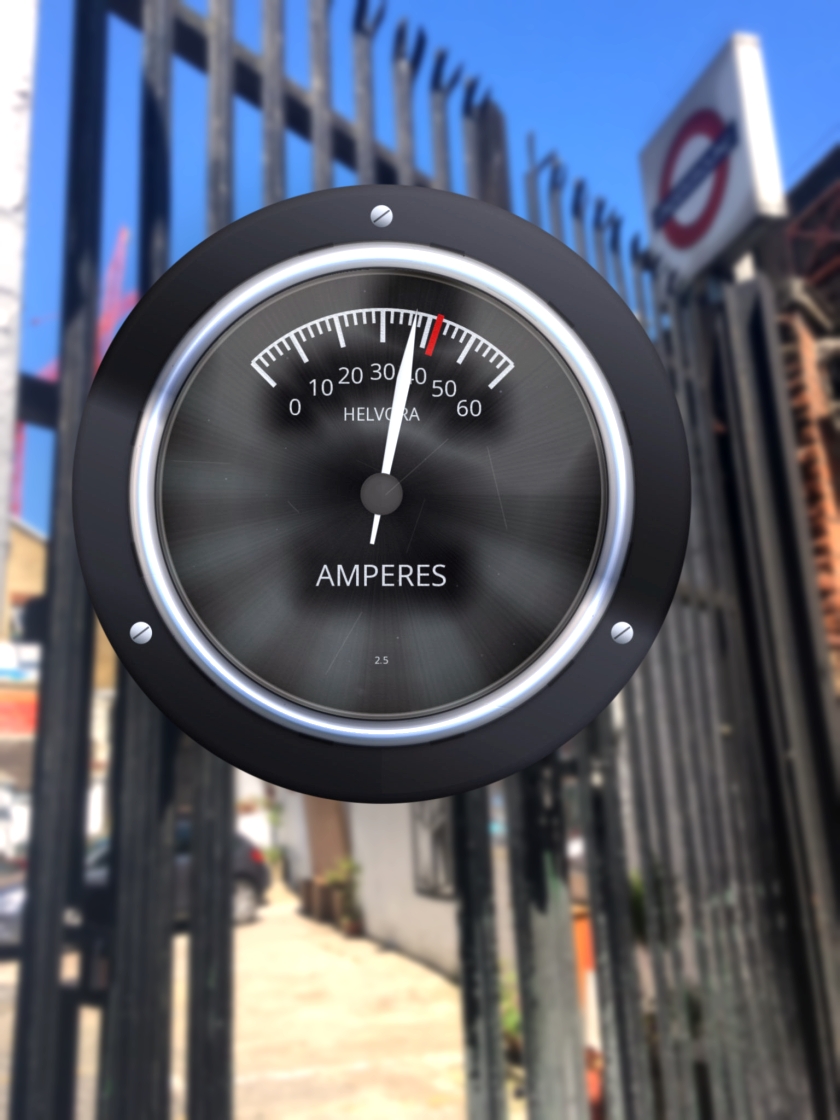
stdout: 37 A
